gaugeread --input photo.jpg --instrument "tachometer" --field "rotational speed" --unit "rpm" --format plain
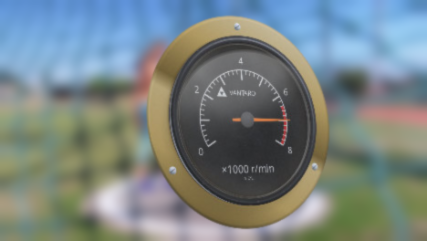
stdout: 7000 rpm
